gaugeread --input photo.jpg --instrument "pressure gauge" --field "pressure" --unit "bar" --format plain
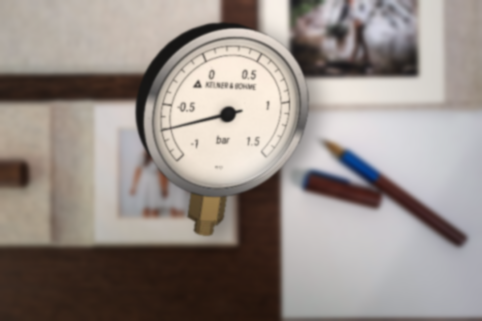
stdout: -0.7 bar
